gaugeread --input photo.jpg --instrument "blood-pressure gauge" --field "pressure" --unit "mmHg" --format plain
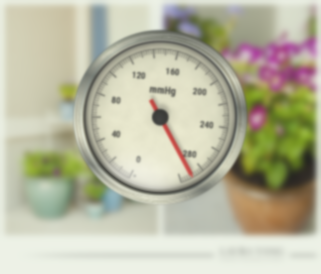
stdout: 290 mmHg
